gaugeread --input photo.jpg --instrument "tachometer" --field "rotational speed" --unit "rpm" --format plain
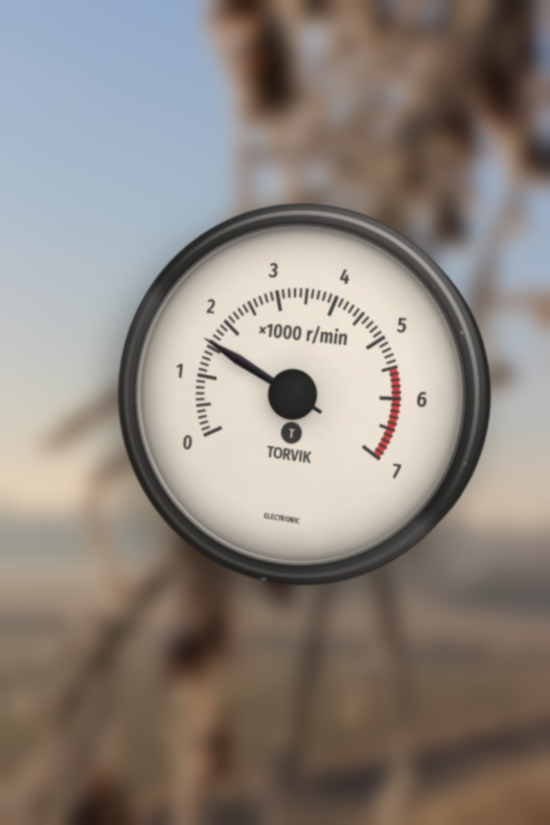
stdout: 1600 rpm
